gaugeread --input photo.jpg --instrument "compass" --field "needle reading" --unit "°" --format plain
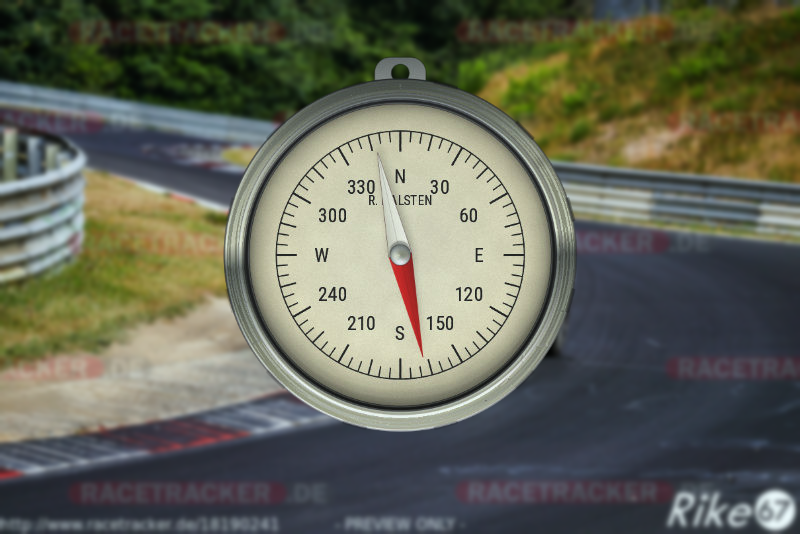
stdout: 167.5 °
